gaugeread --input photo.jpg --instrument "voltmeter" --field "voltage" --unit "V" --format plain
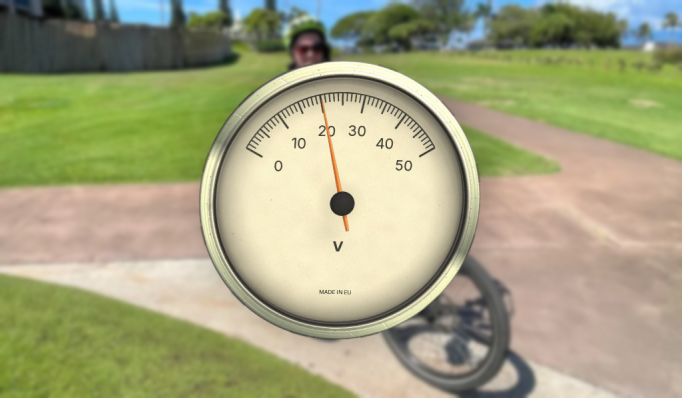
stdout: 20 V
